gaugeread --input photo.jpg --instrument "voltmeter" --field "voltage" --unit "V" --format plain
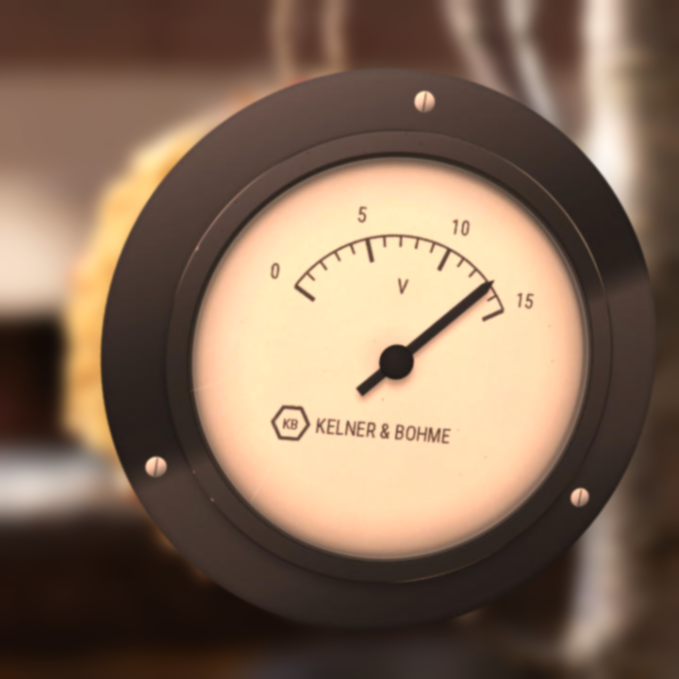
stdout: 13 V
